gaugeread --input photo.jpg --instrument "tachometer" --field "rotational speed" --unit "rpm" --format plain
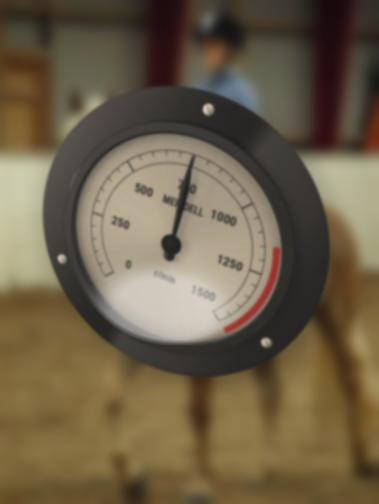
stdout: 750 rpm
